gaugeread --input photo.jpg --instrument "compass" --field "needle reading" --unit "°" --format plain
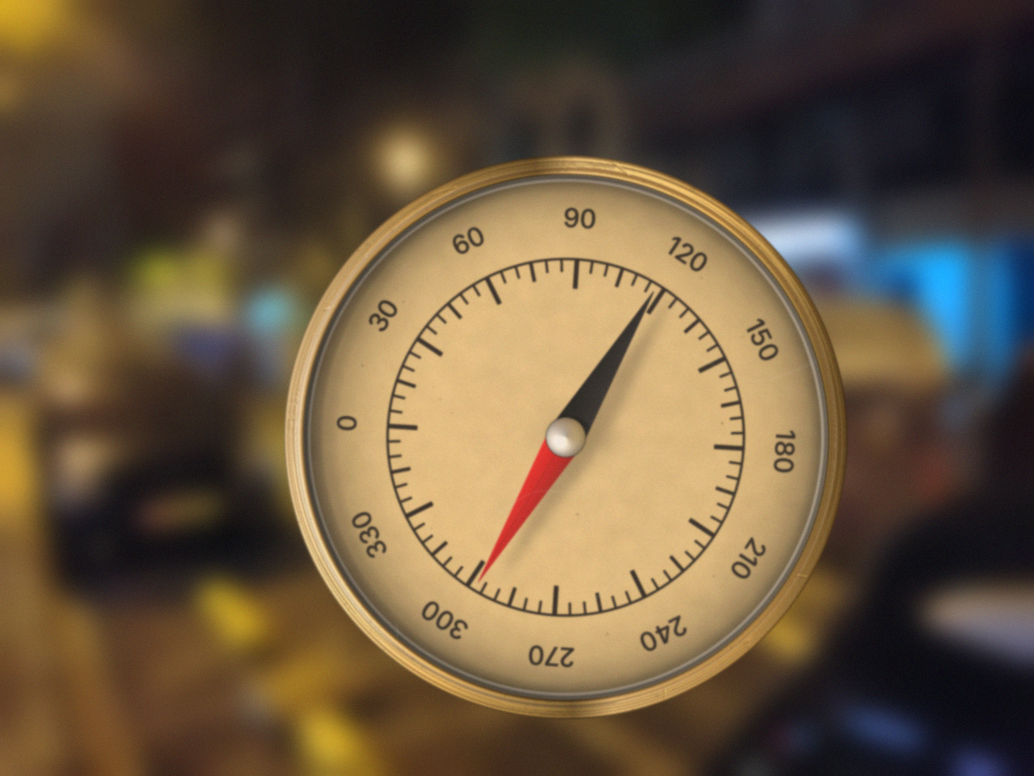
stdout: 297.5 °
